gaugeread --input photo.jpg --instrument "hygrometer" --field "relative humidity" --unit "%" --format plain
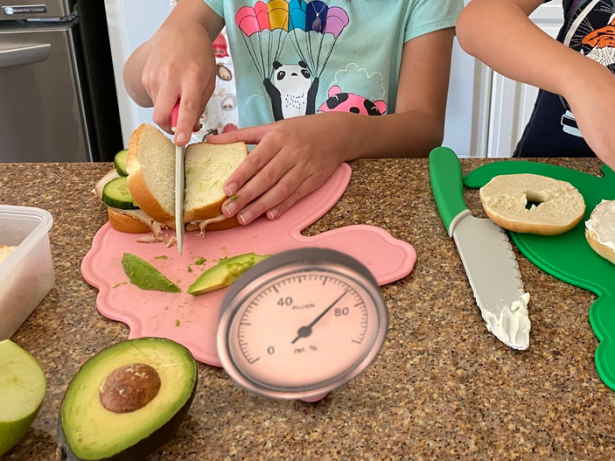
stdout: 70 %
